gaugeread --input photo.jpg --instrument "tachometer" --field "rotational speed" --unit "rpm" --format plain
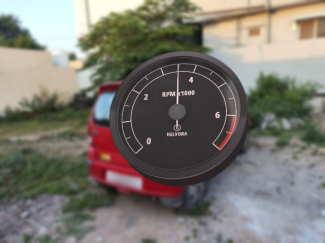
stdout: 3500 rpm
